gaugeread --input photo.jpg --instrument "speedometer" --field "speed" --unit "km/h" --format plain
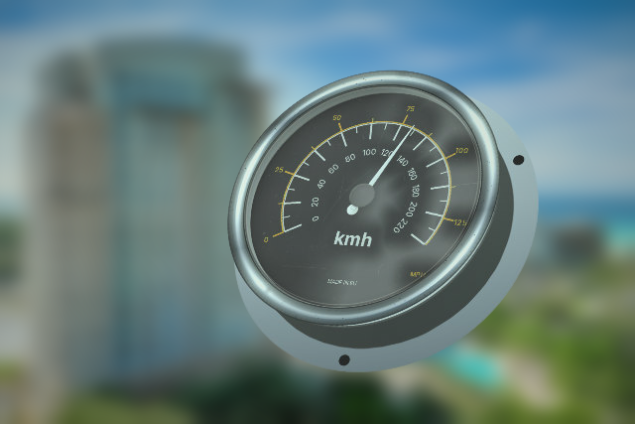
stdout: 130 km/h
